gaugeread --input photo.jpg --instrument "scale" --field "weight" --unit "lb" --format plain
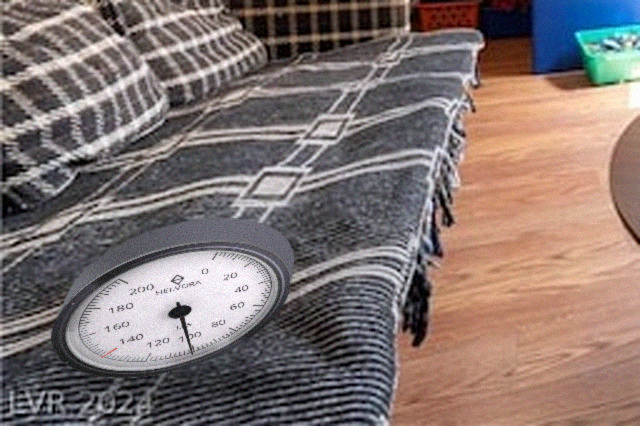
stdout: 100 lb
